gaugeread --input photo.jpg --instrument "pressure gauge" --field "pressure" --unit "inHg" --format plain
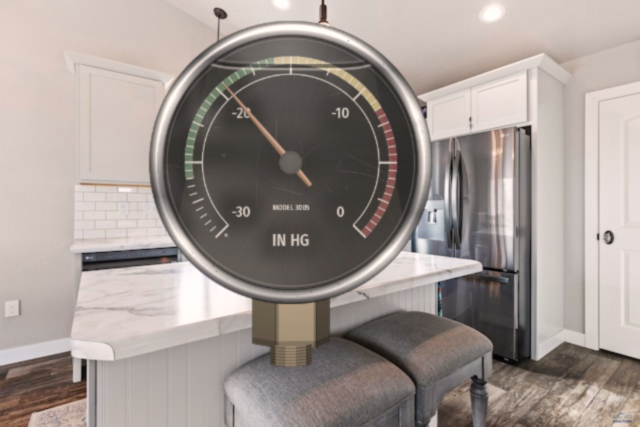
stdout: -19.5 inHg
